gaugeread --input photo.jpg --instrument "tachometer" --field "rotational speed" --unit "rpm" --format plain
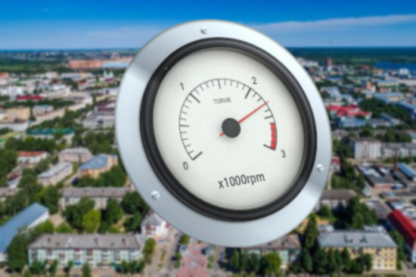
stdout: 2300 rpm
